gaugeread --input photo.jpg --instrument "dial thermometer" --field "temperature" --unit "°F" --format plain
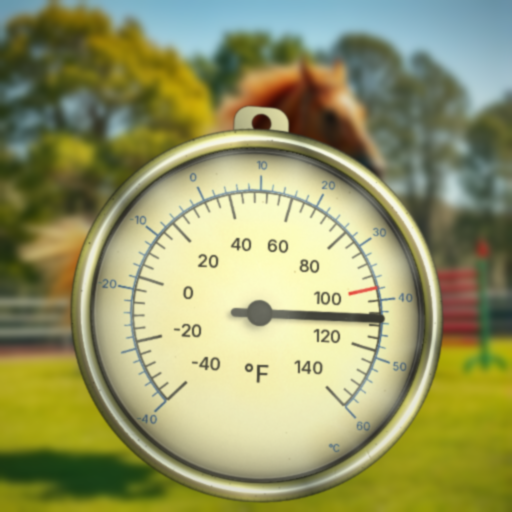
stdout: 110 °F
